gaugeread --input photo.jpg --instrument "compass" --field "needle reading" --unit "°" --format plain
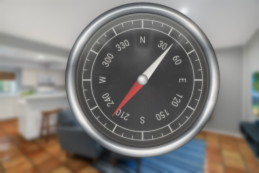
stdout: 220 °
